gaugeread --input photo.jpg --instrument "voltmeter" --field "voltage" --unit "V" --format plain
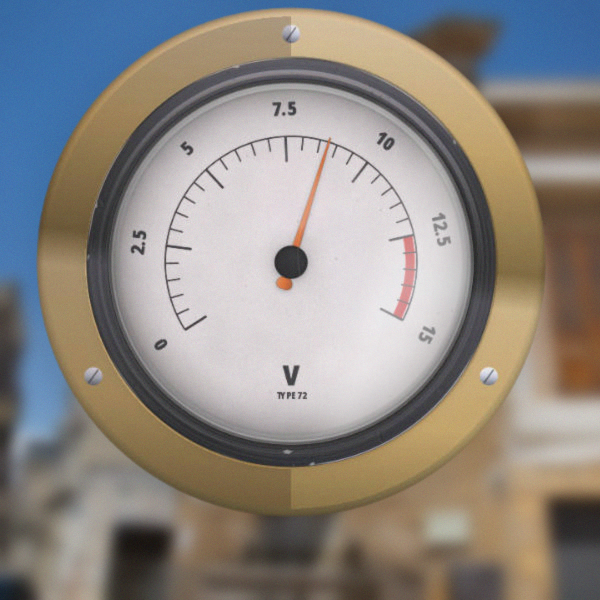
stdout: 8.75 V
